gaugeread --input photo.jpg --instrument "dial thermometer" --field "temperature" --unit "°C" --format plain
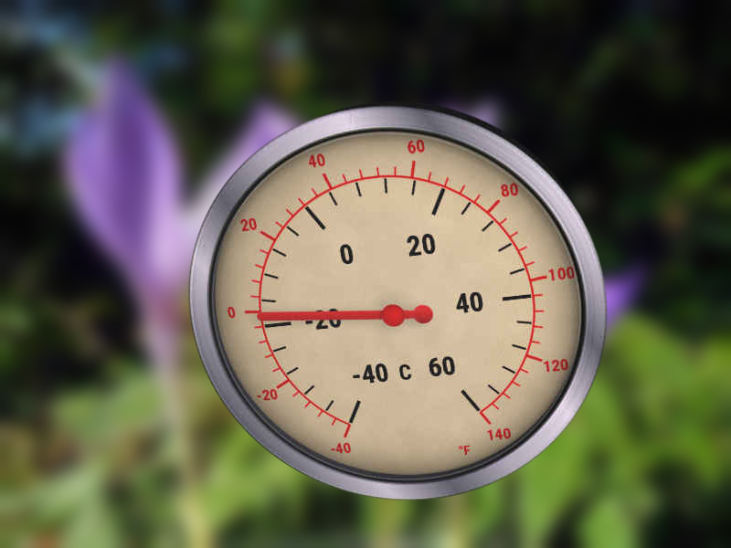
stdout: -18 °C
